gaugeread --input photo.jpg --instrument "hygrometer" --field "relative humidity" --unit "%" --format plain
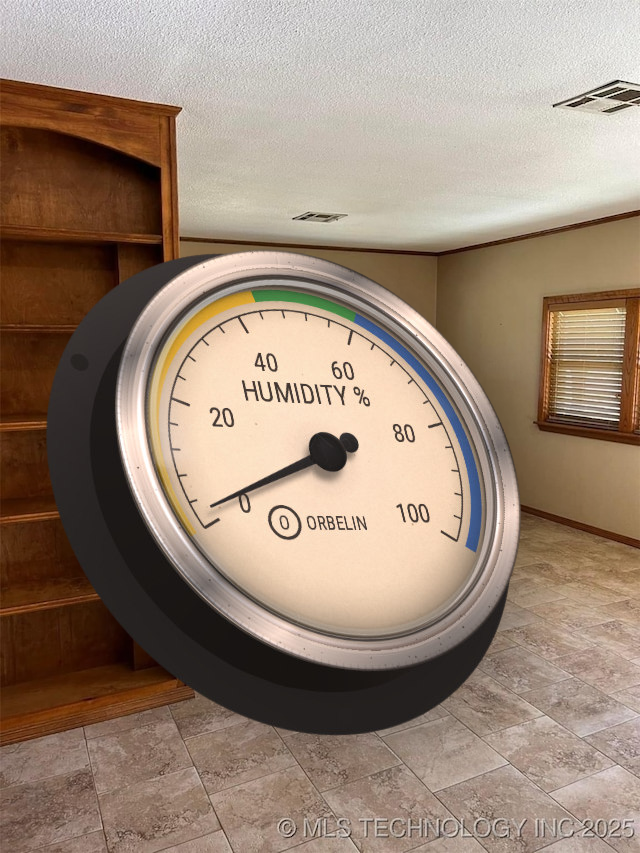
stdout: 2 %
